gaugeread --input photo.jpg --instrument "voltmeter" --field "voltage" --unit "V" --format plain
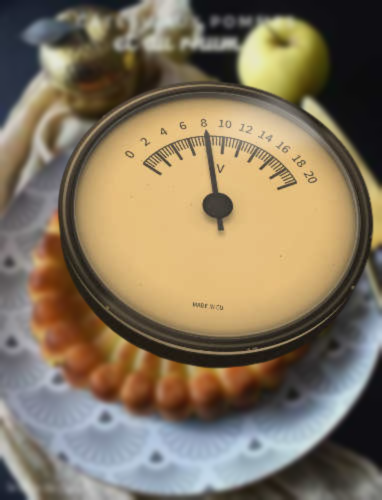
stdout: 8 V
